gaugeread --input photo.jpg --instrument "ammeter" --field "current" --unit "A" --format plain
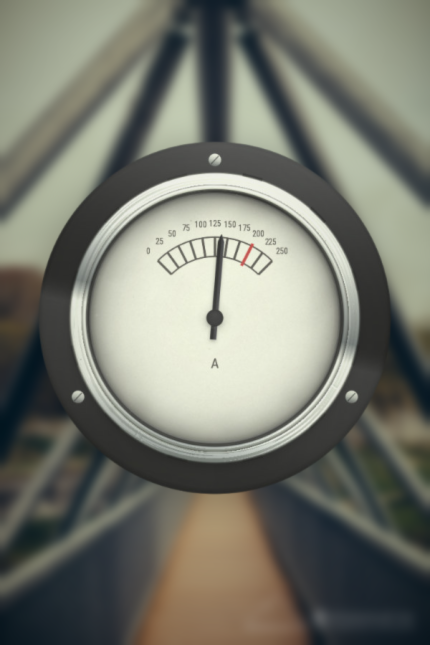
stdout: 137.5 A
